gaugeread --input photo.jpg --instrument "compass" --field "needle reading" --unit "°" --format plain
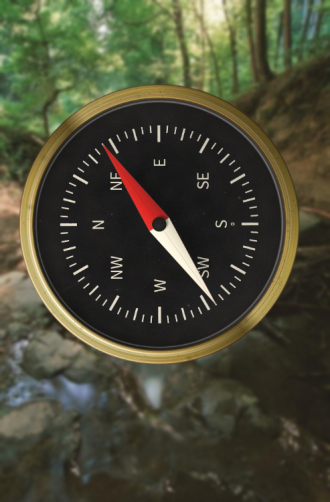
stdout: 55 °
